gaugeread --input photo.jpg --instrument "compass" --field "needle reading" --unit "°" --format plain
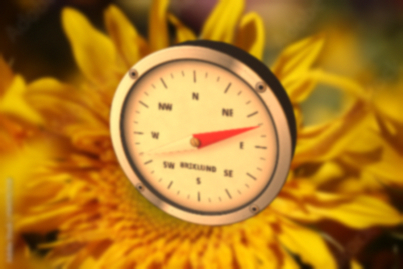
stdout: 70 °
